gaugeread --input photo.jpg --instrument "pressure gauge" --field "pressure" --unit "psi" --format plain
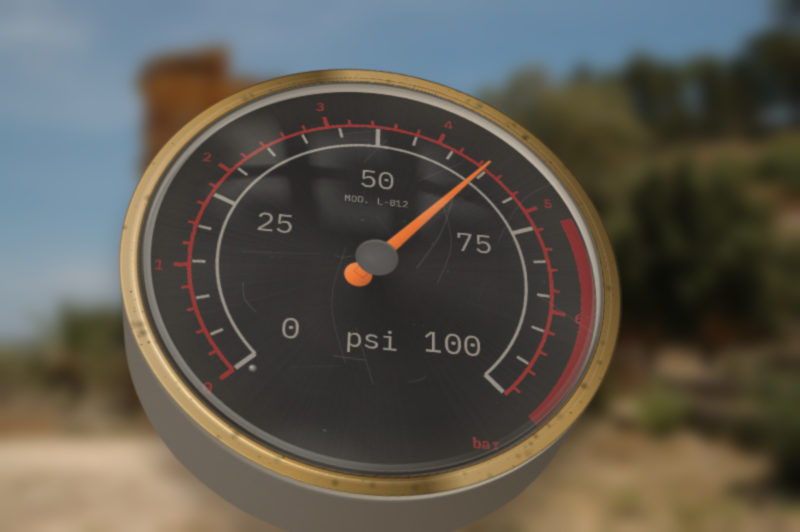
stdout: 65 psi
